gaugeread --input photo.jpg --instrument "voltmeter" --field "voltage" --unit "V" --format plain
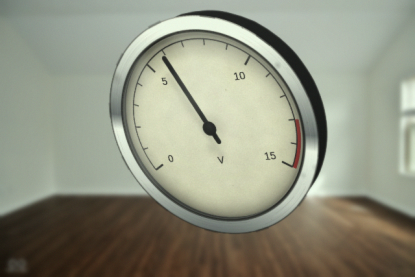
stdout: 6 V
